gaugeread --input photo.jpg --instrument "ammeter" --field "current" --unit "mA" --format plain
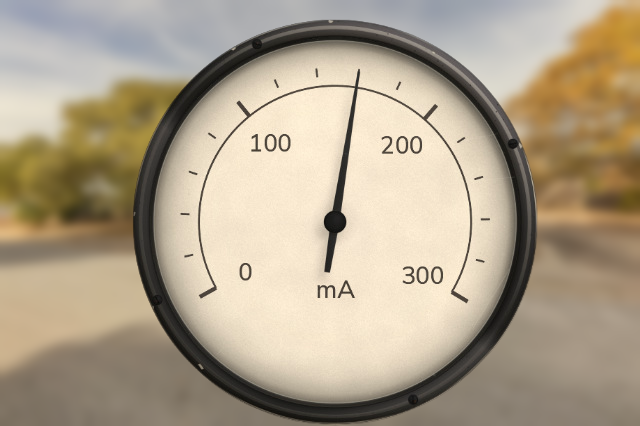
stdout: 160 mA
